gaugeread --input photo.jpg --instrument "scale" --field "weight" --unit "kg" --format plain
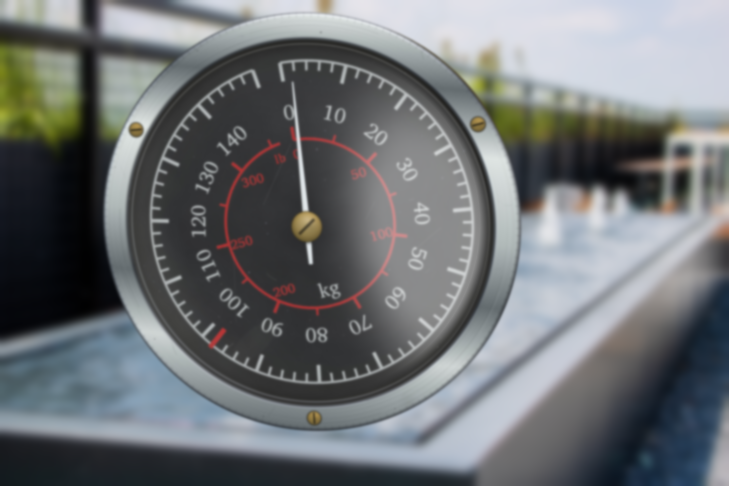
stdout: 2 kg
